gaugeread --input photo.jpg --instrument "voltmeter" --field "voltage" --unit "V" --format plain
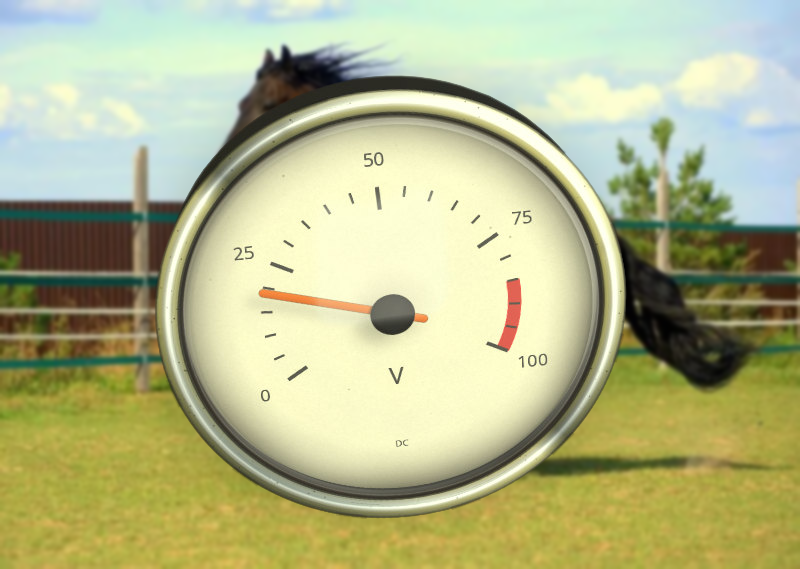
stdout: 20 V
